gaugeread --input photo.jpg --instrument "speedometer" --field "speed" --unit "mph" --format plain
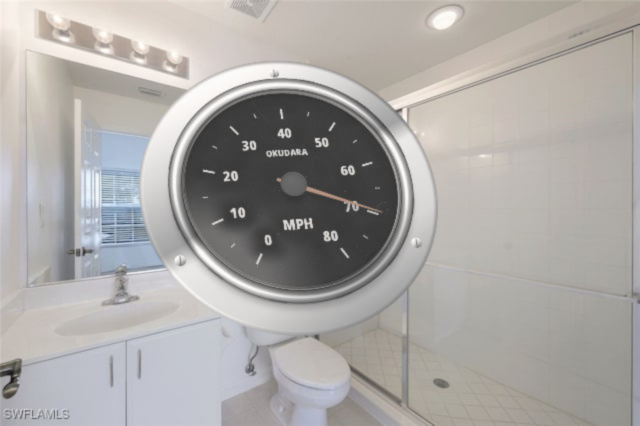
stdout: 70 mph
